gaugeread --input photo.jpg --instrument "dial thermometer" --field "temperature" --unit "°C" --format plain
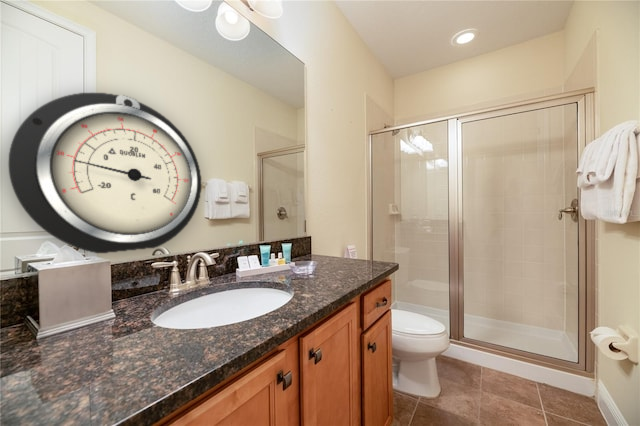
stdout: -8 °C
